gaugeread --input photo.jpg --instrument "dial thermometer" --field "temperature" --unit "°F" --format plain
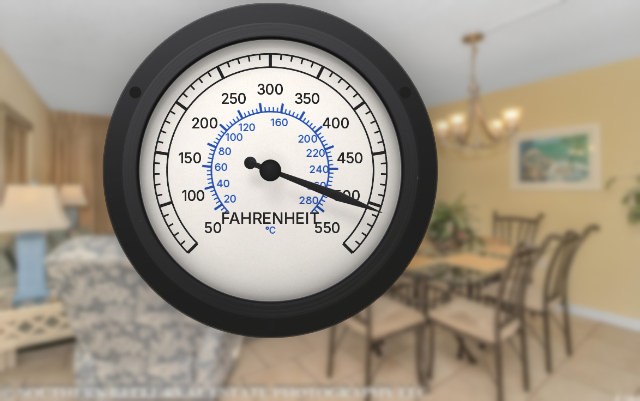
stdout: 505 °F
